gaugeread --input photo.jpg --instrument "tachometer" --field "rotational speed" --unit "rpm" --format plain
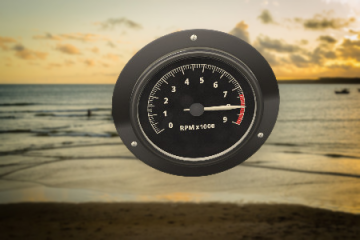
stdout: 8000 rpm
